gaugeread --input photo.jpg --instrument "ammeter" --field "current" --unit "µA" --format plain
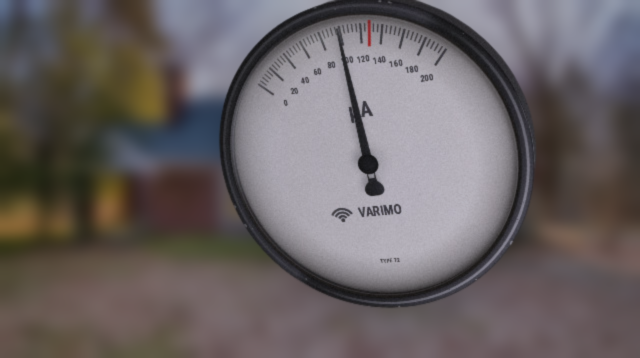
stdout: 100 µA
